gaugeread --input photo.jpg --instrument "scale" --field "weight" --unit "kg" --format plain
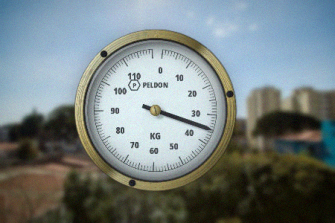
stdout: 35 kg
